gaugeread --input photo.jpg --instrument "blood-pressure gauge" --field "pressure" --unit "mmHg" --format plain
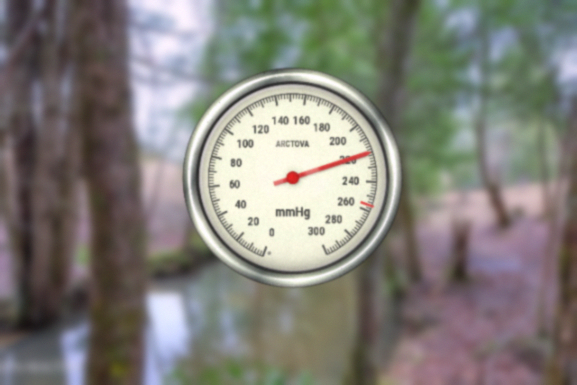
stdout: 220 mmHg
